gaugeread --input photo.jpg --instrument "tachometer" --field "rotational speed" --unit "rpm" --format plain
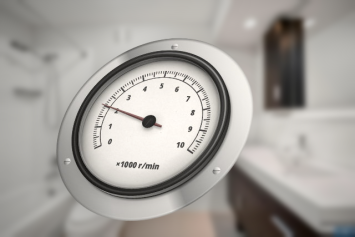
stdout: 2000 rpm
